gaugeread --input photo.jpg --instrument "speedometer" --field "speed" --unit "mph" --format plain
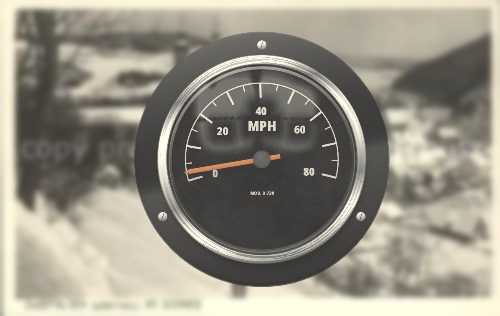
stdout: 2.5 mph
